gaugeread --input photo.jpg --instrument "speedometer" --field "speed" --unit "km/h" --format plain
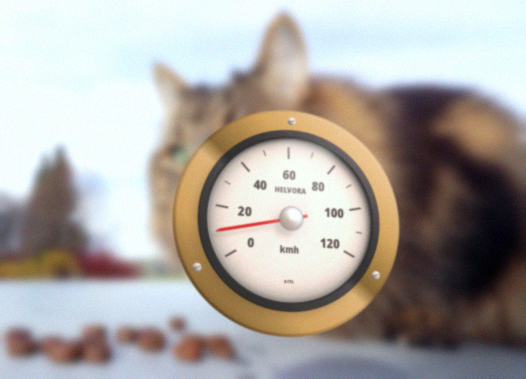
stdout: 10 km/h
